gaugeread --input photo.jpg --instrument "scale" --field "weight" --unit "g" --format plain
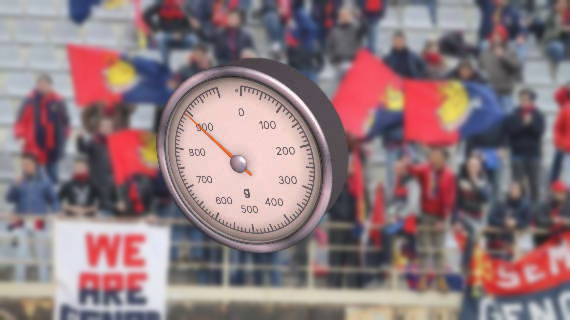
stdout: 900 g
